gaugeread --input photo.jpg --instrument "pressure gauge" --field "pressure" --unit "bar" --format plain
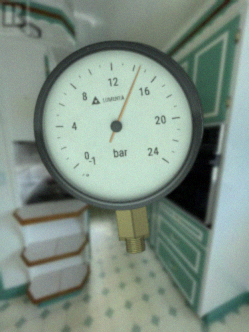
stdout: 14.5 bar
